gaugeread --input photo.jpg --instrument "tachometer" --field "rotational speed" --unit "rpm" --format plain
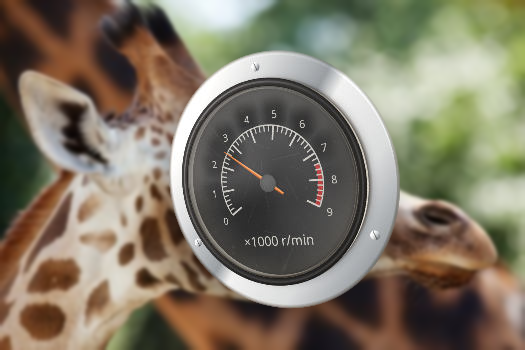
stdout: 2600 rpm
